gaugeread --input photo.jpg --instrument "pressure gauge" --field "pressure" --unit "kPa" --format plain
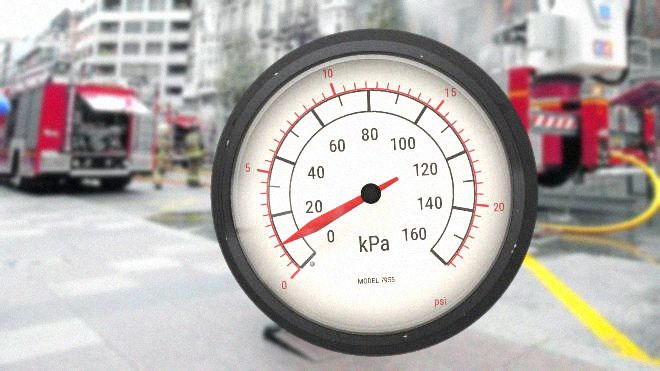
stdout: 10 kPa
